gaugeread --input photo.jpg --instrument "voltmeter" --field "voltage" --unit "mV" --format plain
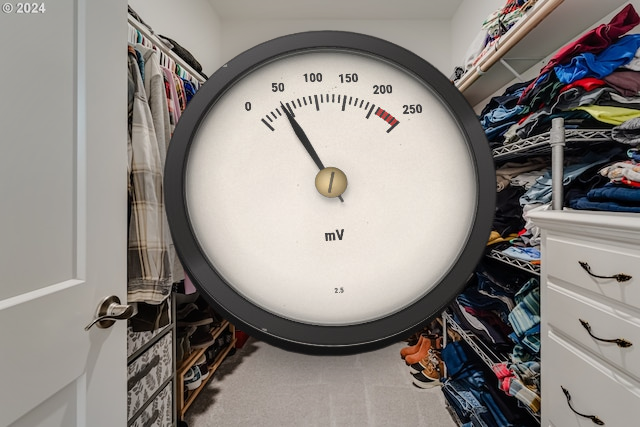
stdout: 40 mV
